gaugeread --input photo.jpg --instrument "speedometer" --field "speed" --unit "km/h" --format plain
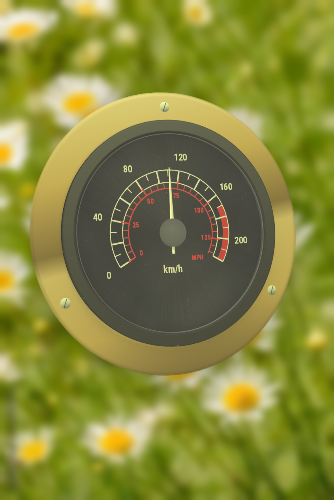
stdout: 110 km/h
